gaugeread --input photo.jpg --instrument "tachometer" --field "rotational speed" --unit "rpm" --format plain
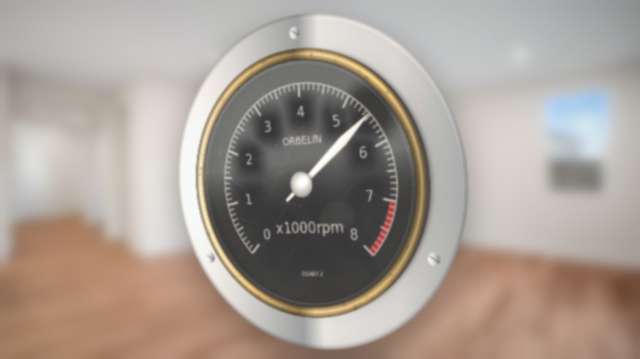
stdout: 5500 rpm
